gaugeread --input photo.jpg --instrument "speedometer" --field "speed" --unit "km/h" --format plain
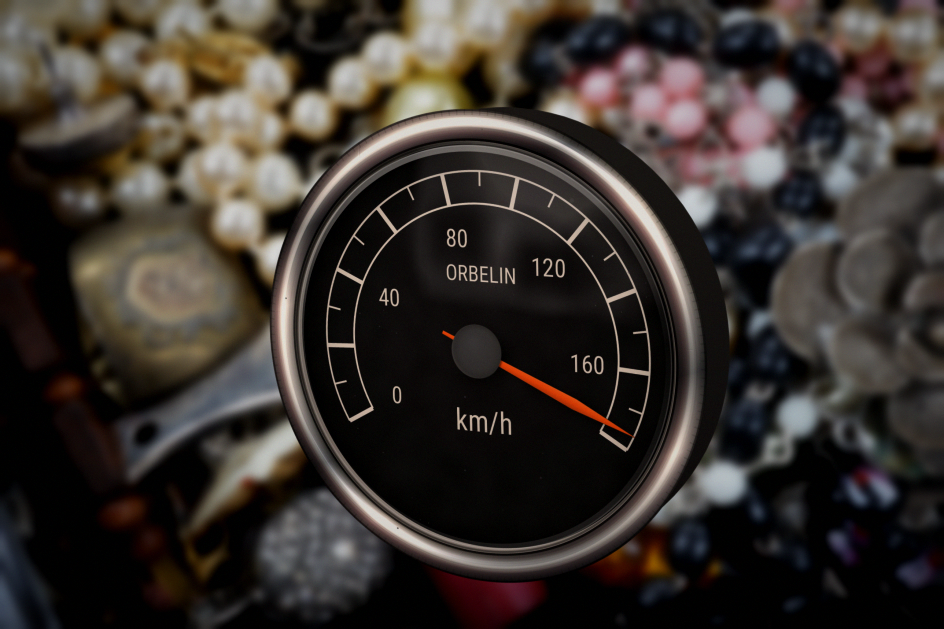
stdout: 175 km/h
